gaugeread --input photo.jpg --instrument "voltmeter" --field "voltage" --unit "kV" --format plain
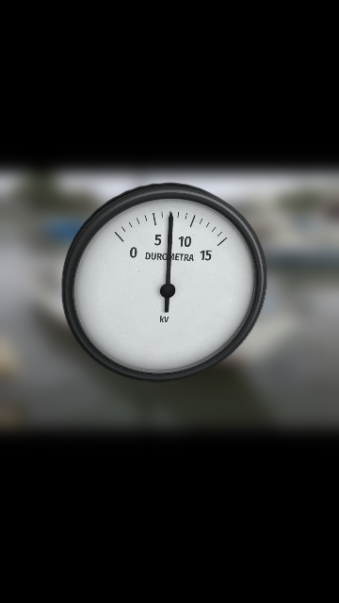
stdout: 7 kV
